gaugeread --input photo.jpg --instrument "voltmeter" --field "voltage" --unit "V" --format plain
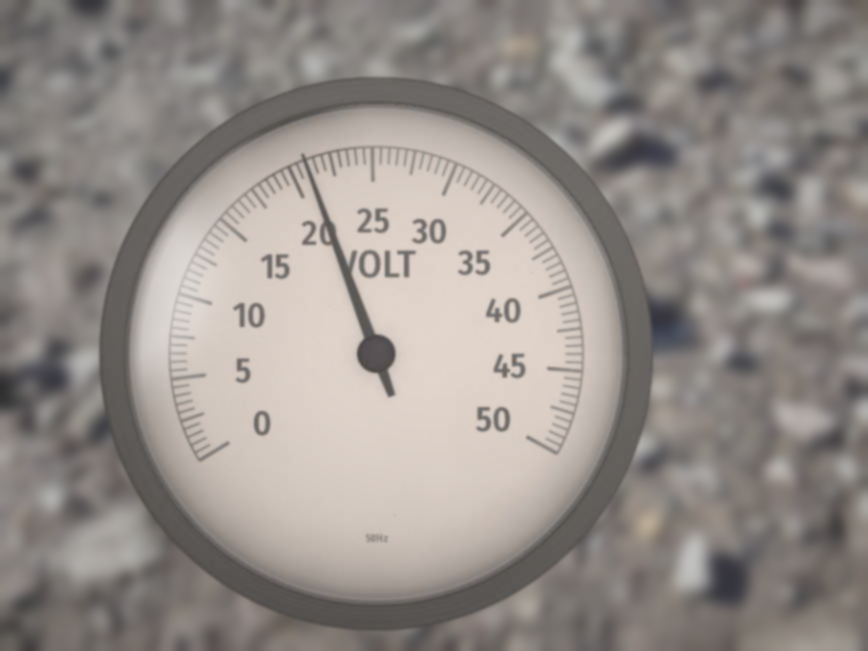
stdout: 21 V
